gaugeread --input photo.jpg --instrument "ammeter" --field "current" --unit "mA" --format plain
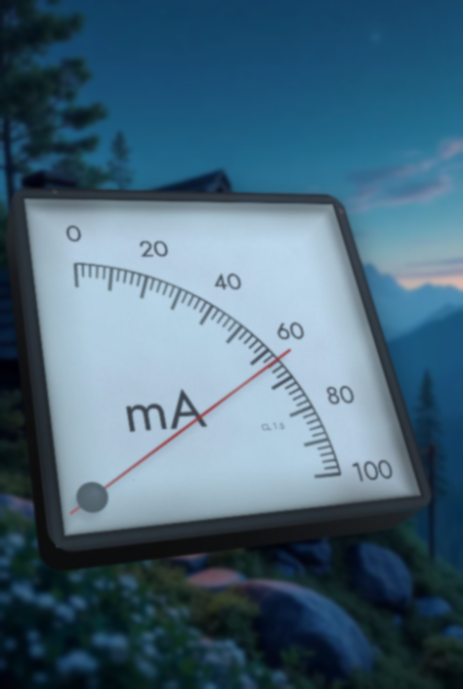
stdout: 64 mA
